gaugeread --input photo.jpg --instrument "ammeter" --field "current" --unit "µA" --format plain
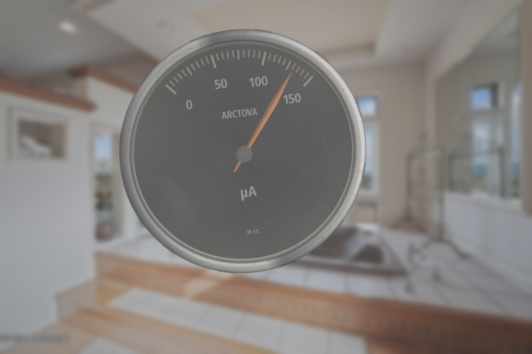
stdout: 130 µA
